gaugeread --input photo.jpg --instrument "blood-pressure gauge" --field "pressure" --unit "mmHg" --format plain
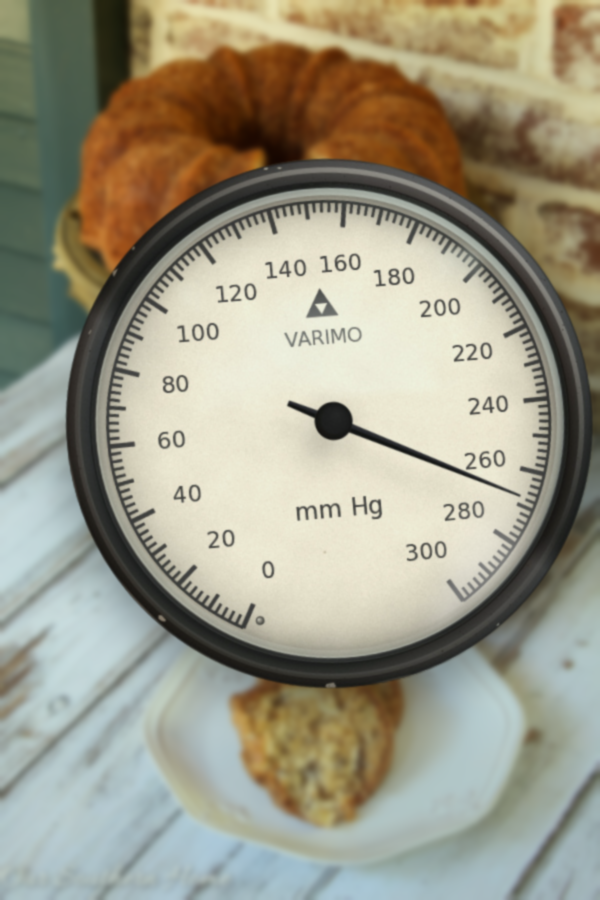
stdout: 268 mmHg
